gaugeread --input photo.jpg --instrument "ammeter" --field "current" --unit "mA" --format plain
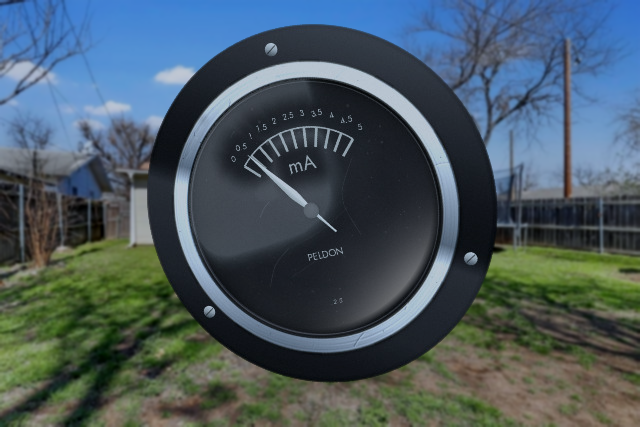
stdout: 0.5 mA
